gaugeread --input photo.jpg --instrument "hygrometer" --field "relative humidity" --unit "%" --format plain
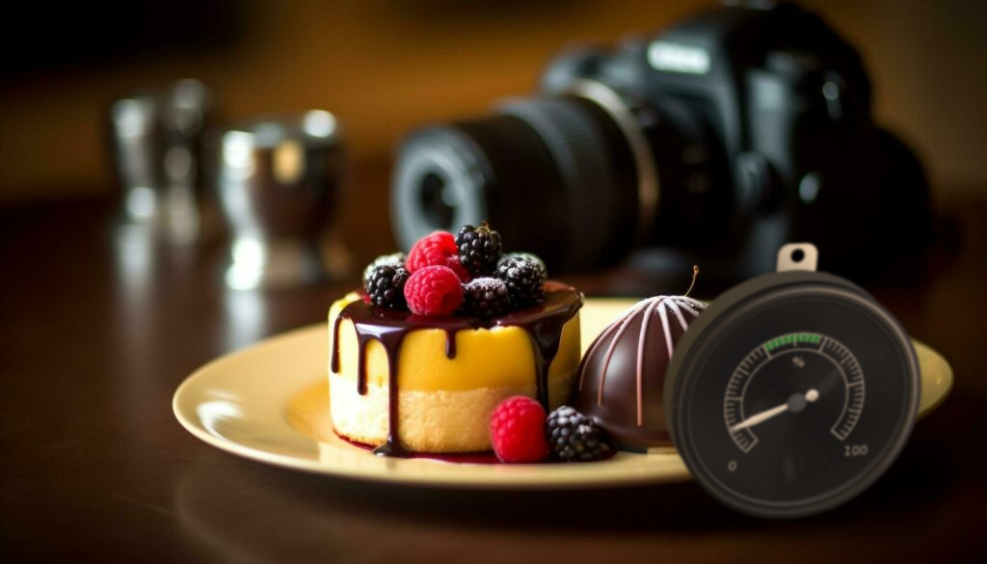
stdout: 10 %
